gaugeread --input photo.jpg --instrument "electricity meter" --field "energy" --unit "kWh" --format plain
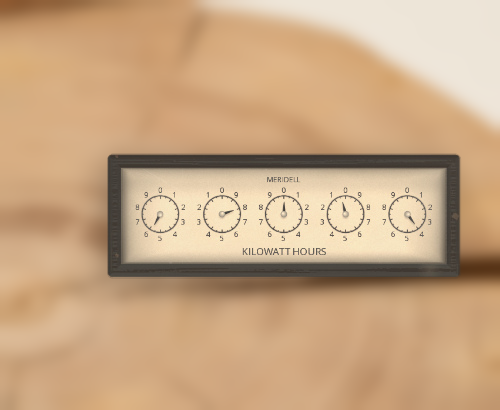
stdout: 58004 kWh
